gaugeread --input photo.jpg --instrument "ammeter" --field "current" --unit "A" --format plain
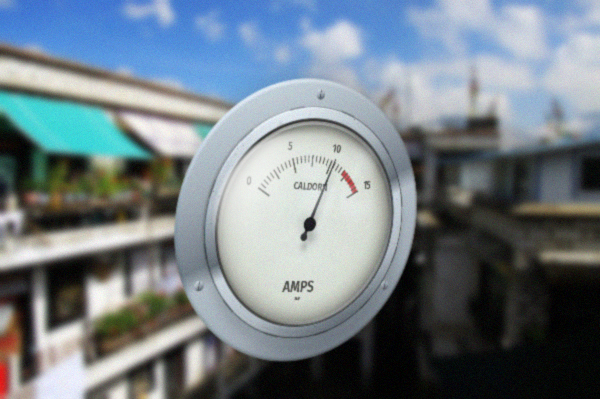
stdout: 10 A
